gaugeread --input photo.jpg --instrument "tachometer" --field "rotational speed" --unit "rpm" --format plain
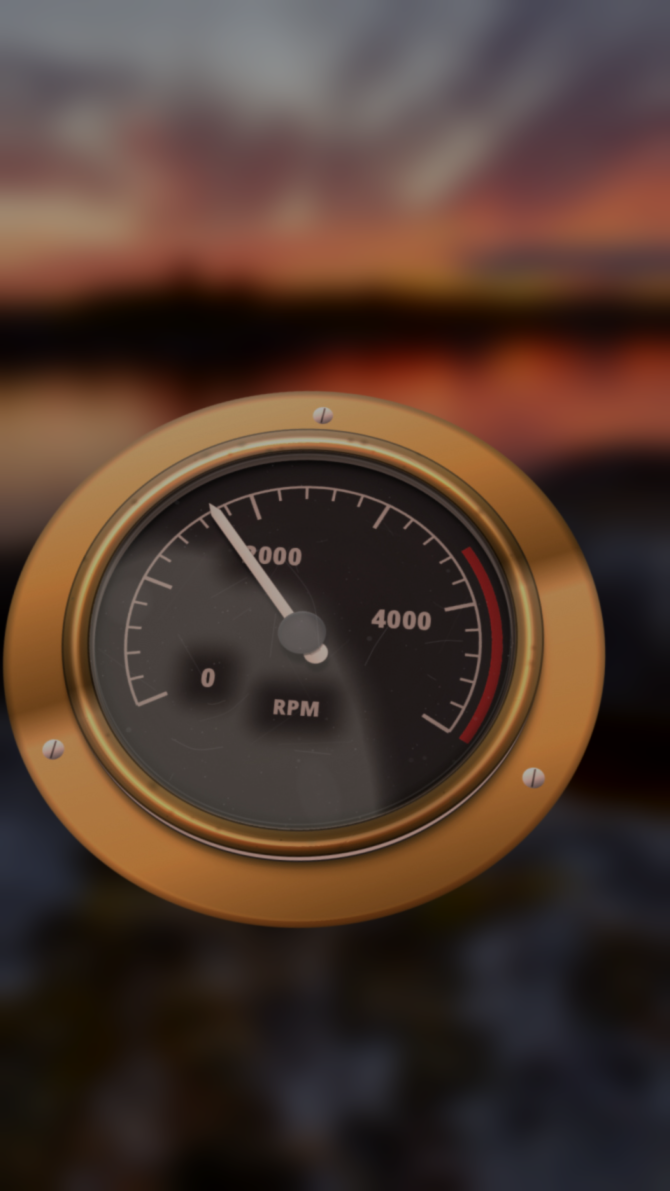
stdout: 1700 rpm
